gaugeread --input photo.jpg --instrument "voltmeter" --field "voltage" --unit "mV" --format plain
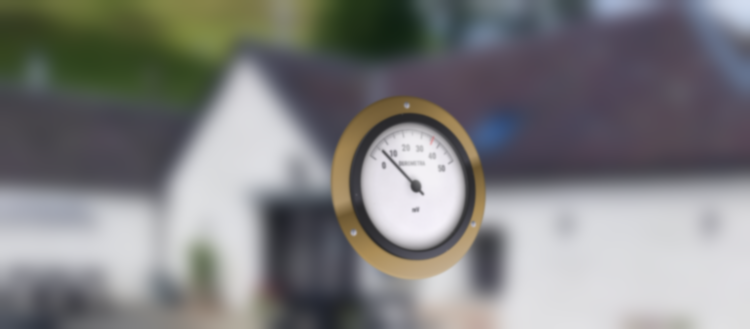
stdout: 5 mV
